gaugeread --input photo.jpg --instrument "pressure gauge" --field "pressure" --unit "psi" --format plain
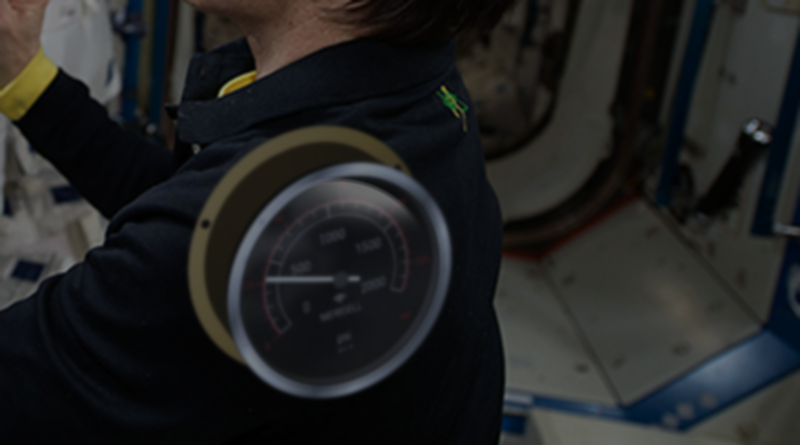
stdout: 400 psi
